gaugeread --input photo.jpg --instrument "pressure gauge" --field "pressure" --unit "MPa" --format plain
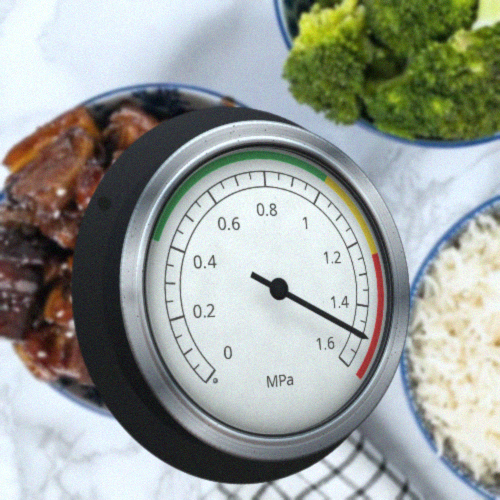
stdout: 1.5 MPa
